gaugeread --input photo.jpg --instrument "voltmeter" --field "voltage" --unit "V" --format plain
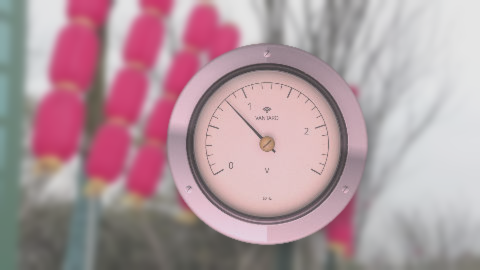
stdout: 0.8 V
